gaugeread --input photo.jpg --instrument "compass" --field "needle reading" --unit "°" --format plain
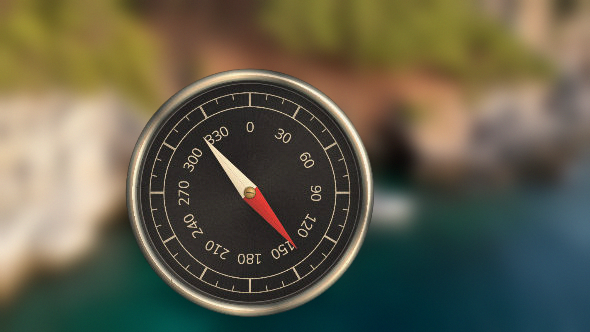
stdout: 140 °
